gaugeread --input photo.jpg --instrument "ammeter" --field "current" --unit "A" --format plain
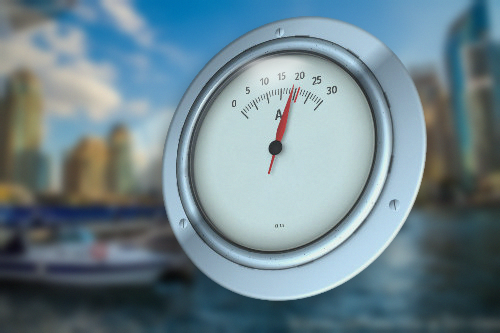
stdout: 20 A
